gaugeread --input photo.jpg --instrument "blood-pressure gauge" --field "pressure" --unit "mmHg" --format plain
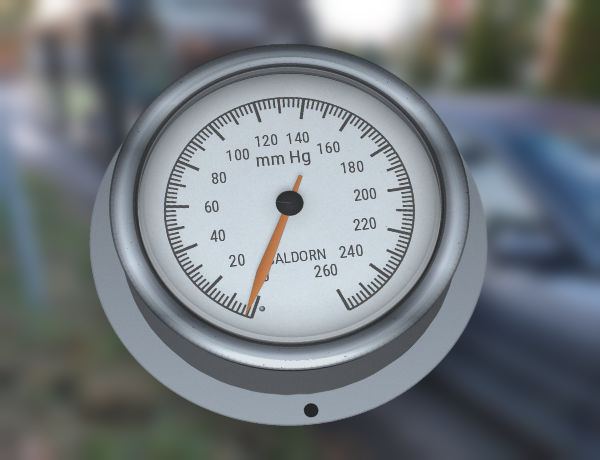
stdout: 2 mmHg
